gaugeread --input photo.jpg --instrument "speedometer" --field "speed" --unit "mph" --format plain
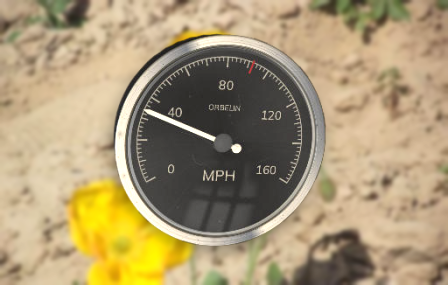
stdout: 34 mph
